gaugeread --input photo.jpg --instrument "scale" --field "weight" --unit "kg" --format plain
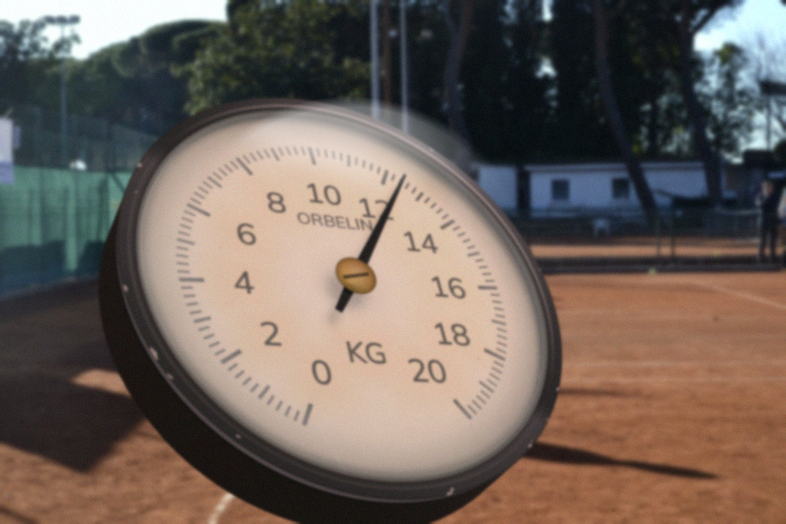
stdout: 12.4 kg
